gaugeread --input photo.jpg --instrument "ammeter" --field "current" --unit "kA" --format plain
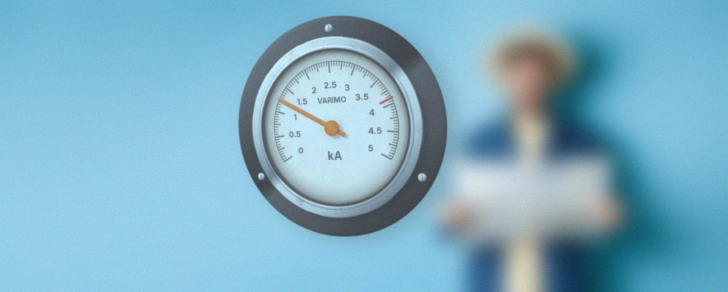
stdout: 1.25 kA
